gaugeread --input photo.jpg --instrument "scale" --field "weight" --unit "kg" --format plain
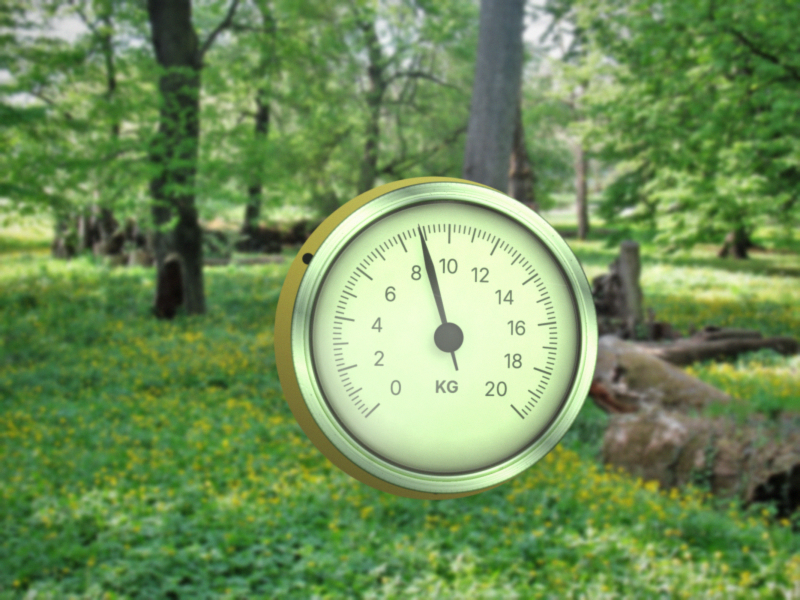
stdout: 8.8 kg
